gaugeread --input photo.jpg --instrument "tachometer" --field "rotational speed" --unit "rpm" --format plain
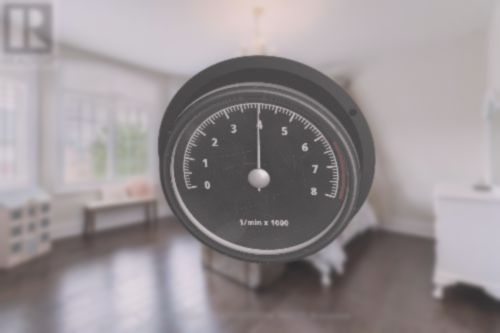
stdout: 4000 rpm
